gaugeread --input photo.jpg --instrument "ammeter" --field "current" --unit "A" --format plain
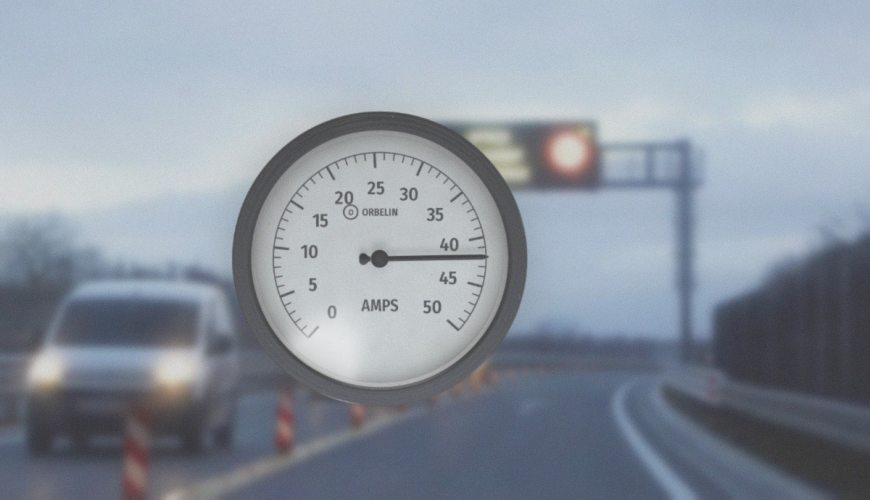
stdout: 42 A
